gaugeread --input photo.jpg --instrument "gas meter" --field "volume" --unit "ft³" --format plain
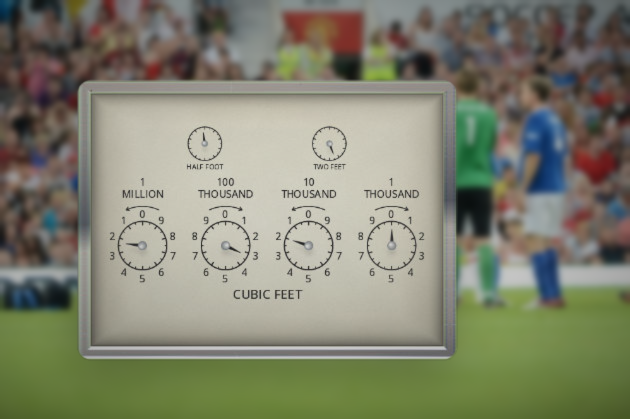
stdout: 232000 ft³
